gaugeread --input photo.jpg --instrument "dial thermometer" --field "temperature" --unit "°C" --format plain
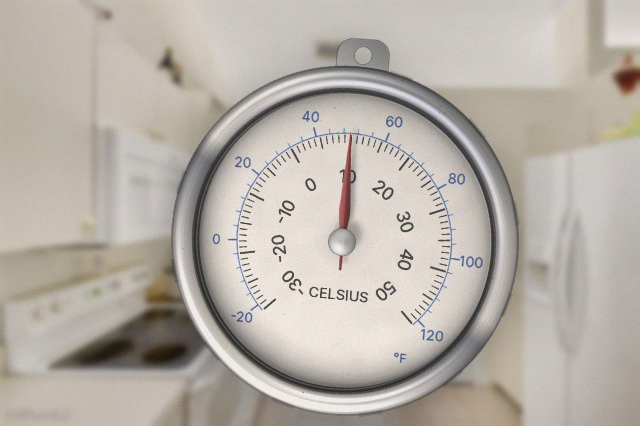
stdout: 10 °C
